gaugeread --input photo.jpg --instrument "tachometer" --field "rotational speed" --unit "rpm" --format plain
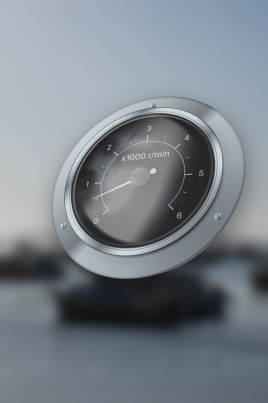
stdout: 500 rpm
